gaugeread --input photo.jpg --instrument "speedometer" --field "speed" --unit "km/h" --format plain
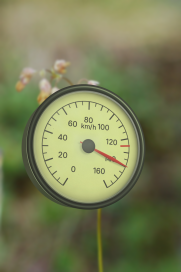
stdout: 140 km/h
